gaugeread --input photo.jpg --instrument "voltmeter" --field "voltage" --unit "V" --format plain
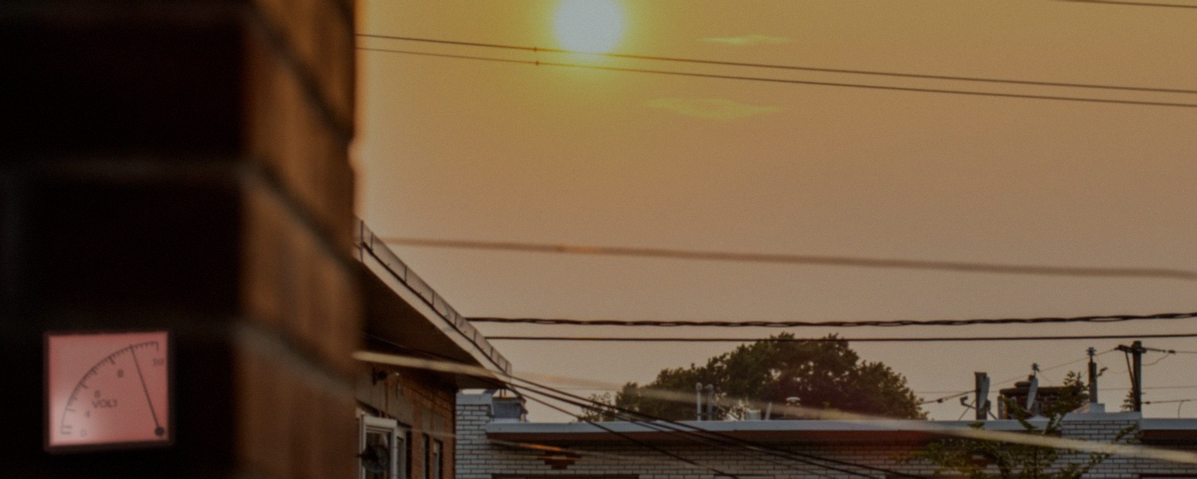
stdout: 9 V
